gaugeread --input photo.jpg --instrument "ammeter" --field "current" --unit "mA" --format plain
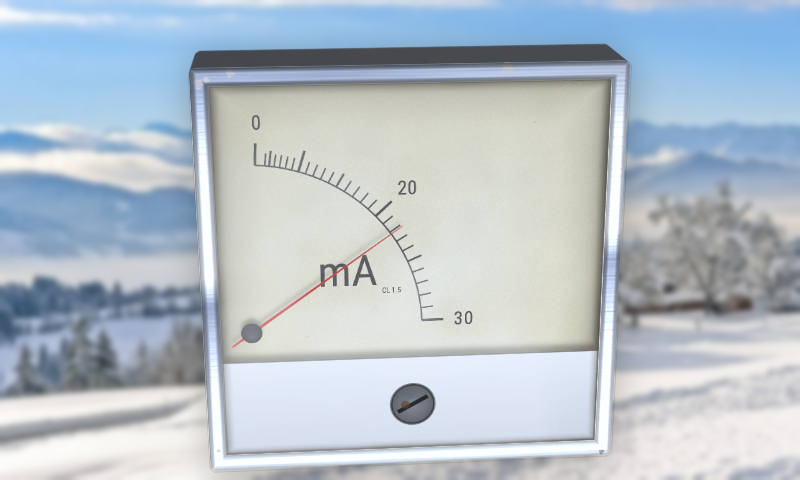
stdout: 22 mA
